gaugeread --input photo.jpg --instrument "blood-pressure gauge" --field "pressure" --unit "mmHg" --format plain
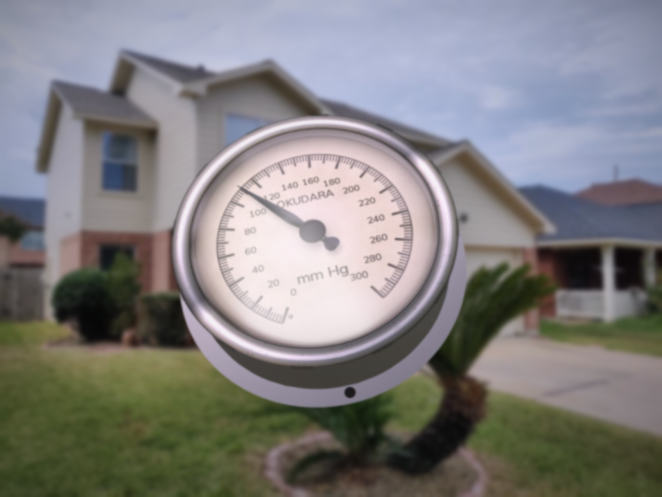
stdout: 110 mmHg
